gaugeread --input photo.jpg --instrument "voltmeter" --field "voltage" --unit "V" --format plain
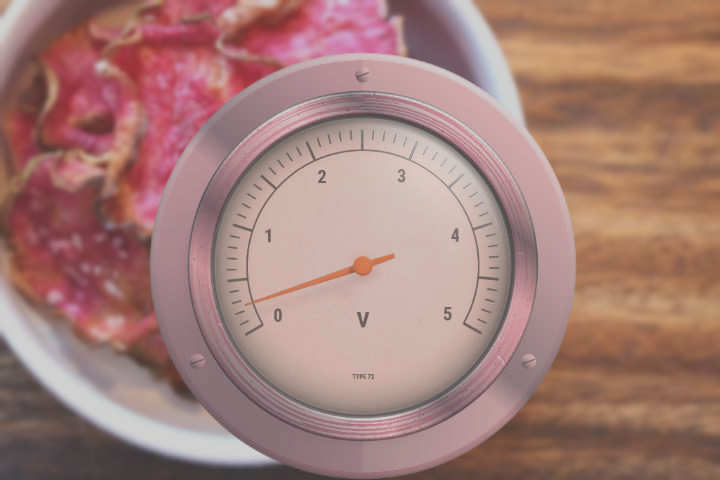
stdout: 0.25 V
